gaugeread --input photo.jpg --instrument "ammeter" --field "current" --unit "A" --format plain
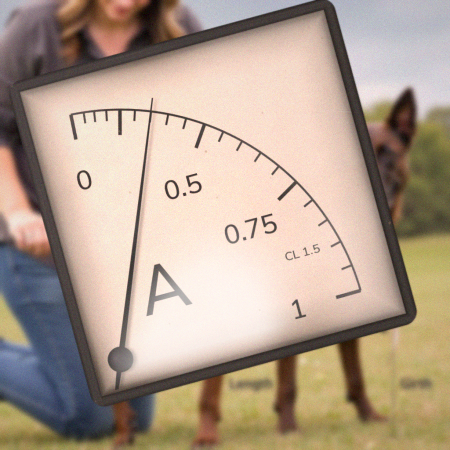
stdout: 0.35 A
